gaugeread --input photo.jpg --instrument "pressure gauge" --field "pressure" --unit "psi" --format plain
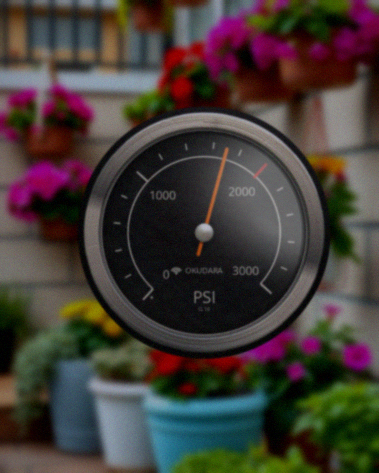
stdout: 1700 psi
